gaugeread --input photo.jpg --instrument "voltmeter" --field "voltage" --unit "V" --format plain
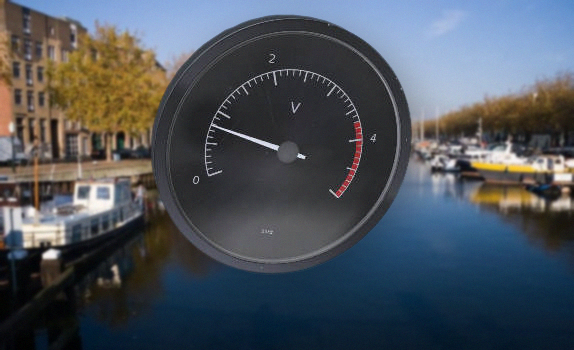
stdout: 0.8 V
